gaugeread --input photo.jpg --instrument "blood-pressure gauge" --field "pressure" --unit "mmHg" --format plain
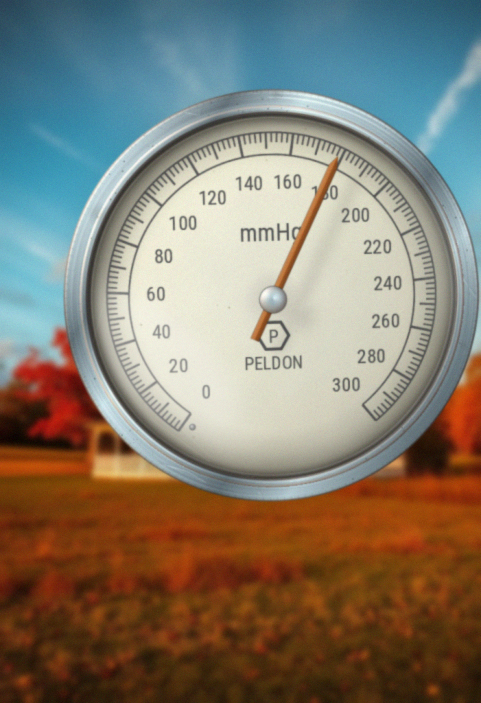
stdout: 178 mmHg
